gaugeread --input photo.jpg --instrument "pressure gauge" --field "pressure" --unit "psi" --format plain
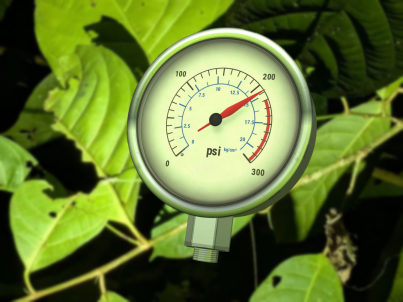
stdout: 210 psi
